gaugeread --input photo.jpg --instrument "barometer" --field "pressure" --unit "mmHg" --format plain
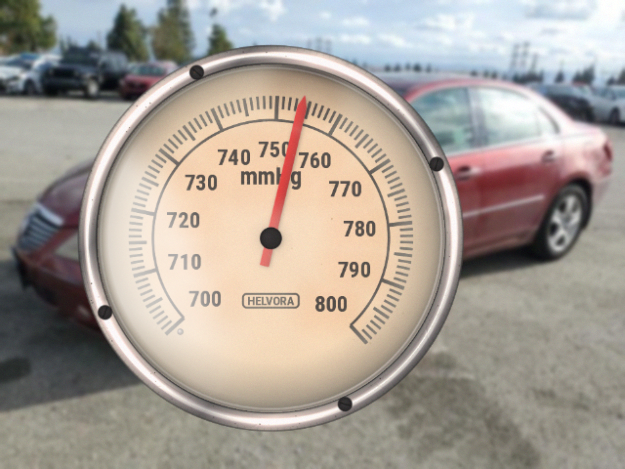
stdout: 754 mmHg
